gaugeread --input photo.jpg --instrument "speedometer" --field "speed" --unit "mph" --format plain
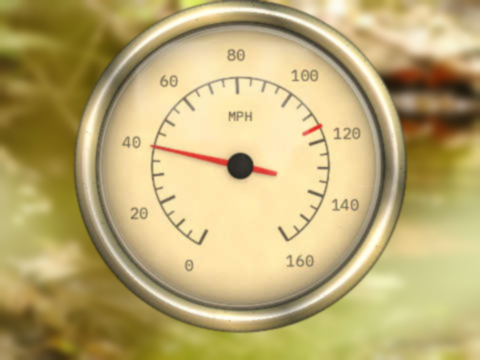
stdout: 40 mph
